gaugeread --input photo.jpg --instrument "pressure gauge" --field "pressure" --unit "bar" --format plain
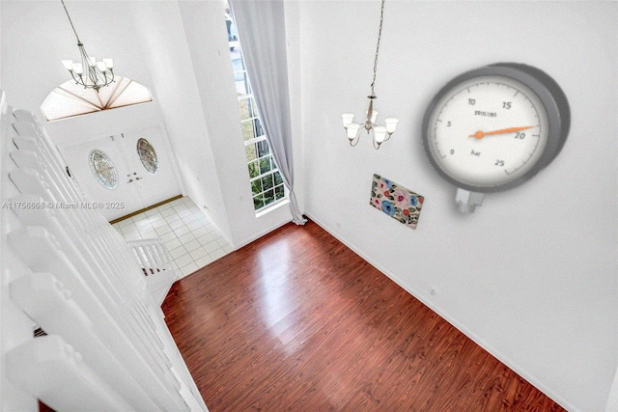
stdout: 19 bar
